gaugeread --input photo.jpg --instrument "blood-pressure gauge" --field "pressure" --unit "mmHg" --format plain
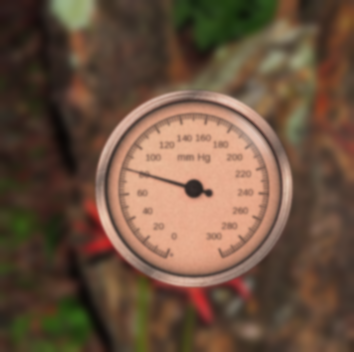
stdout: 80 mmHg
